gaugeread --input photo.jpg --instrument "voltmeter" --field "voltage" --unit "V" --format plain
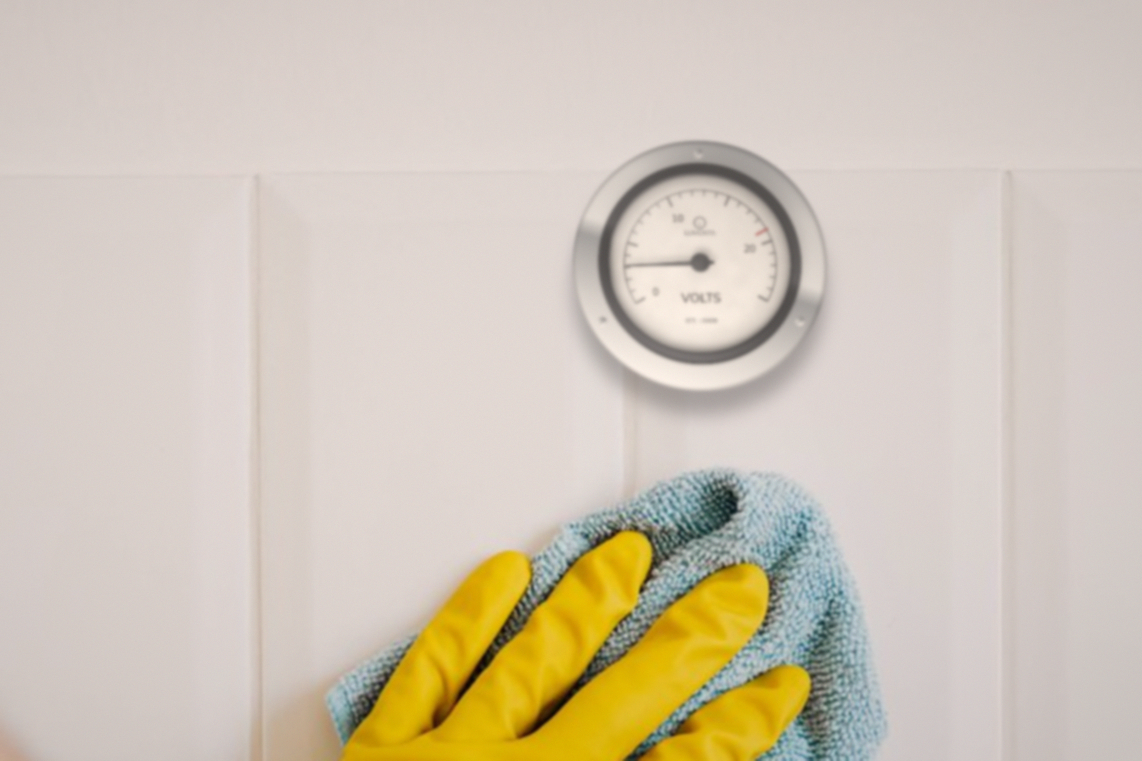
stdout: 3 V
